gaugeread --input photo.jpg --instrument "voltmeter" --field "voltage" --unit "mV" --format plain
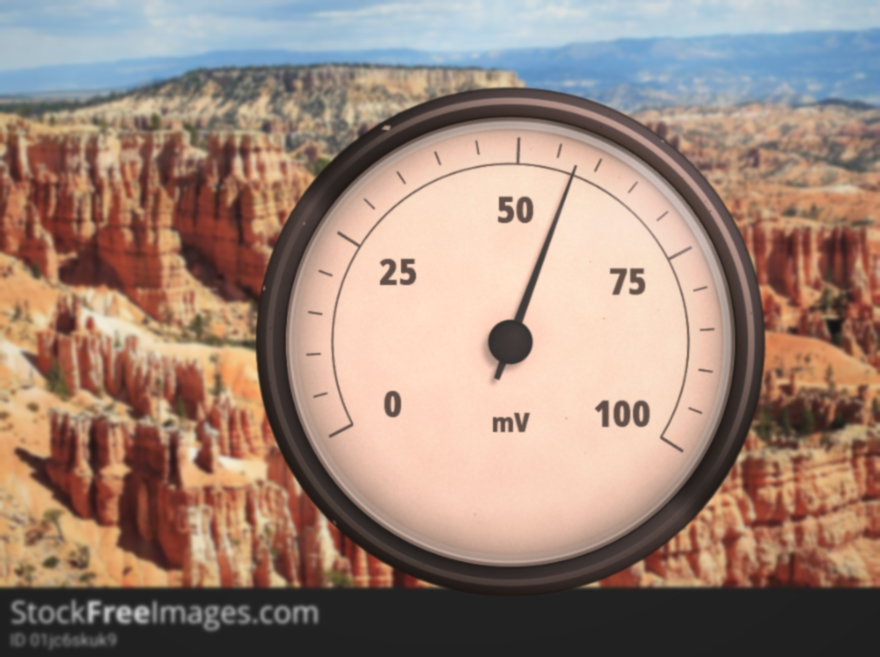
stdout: 57.5 mV
